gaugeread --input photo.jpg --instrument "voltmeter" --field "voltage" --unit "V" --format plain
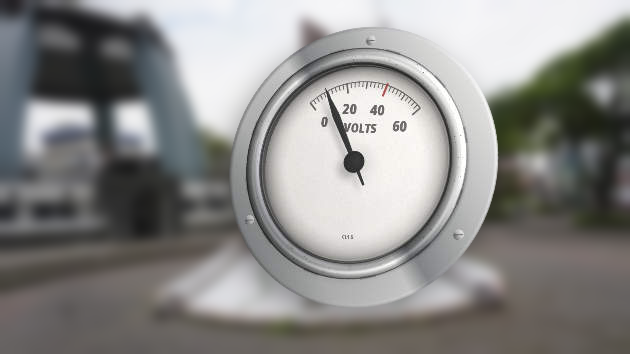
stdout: 10 V
